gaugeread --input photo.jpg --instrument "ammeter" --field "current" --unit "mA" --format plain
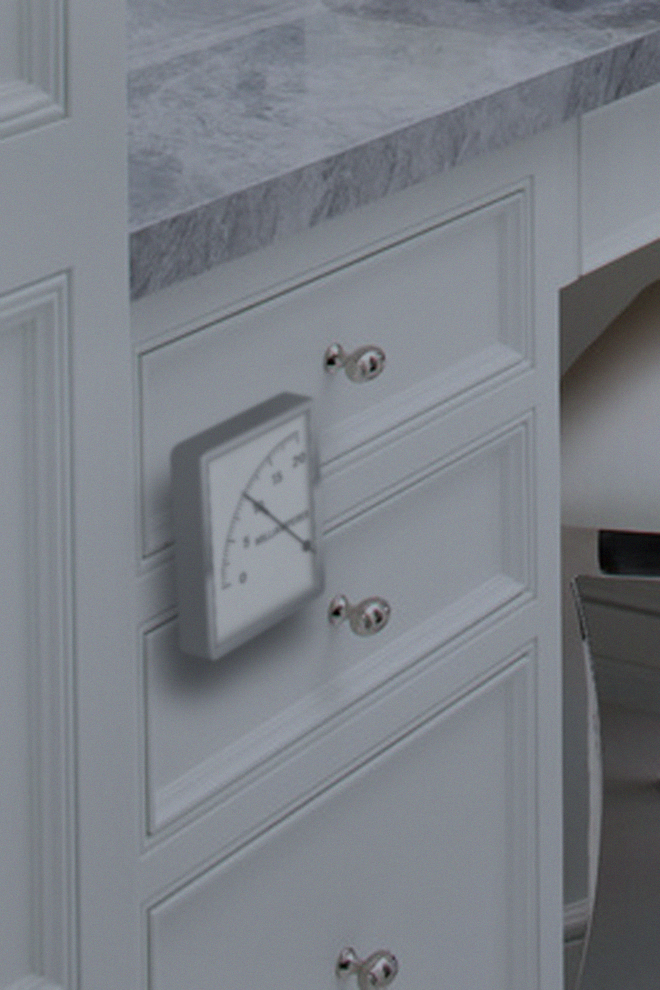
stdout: 10 mA
